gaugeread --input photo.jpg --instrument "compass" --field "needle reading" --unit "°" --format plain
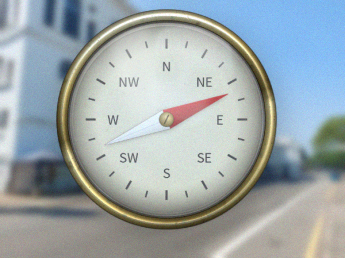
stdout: 67.5 °
